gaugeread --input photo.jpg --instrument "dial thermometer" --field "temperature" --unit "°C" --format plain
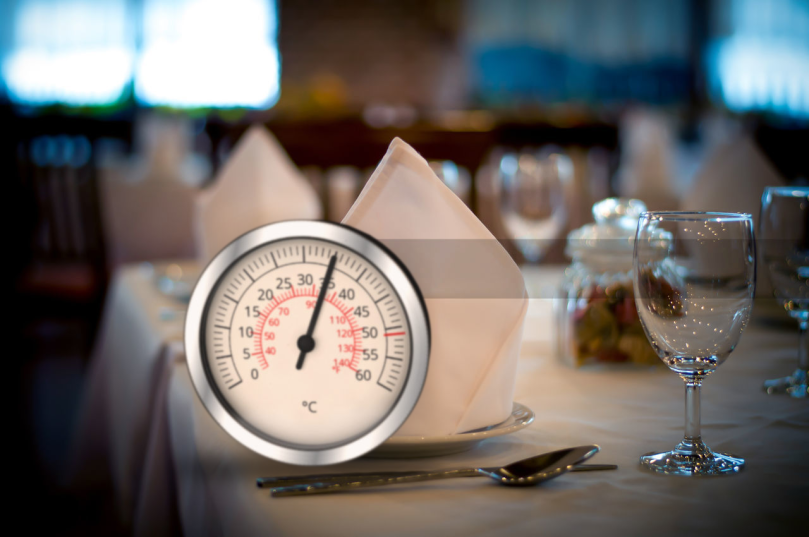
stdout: 35 °C
